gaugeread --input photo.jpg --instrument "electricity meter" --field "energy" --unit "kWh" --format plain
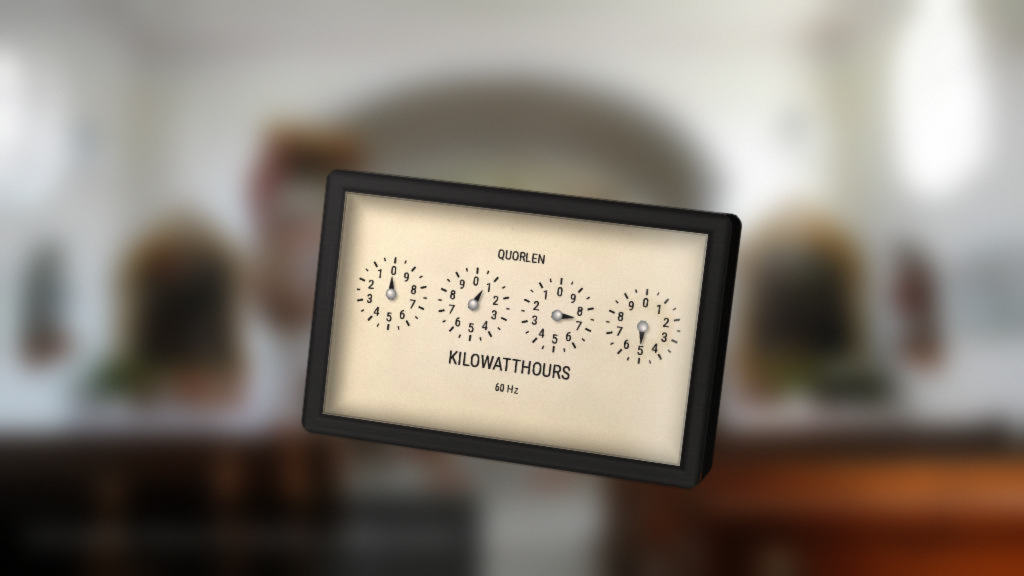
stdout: 75 kWh
